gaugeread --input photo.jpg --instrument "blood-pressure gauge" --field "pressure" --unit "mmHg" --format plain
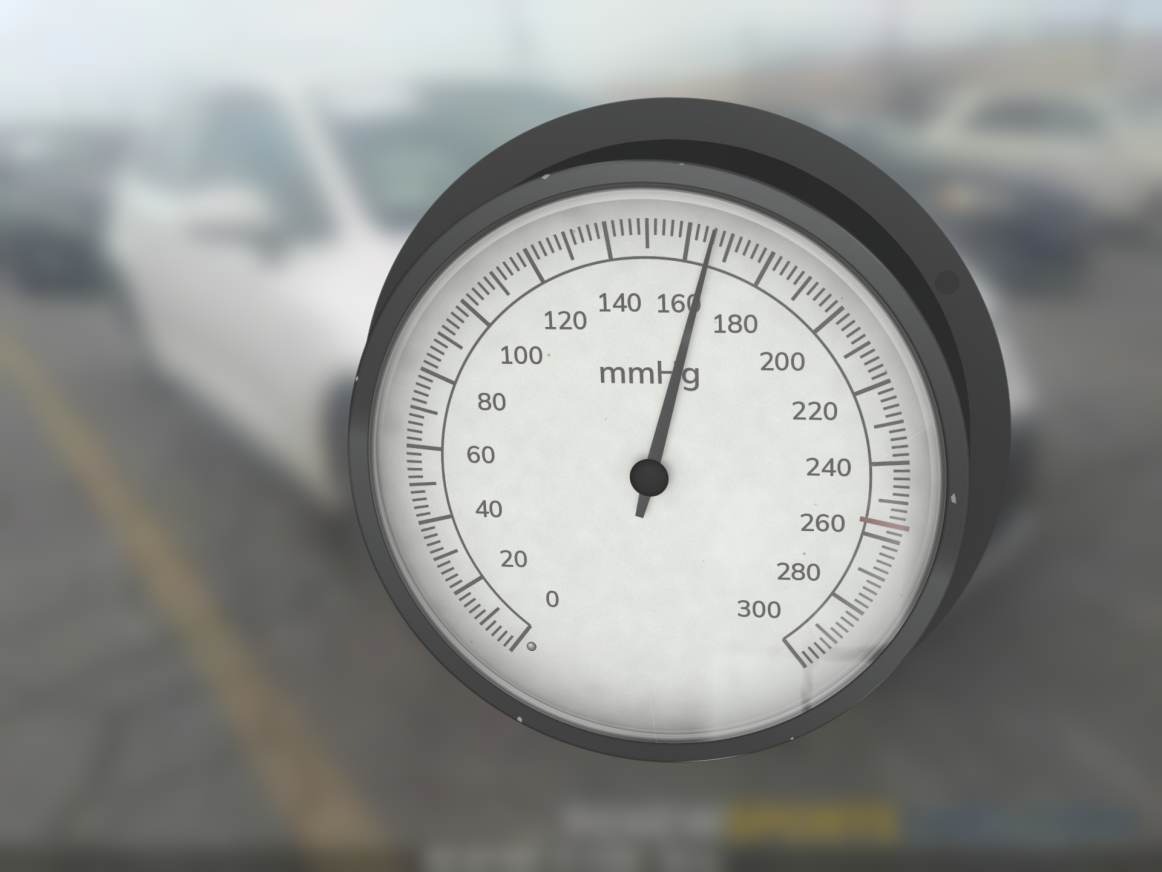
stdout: 166 mmHg
